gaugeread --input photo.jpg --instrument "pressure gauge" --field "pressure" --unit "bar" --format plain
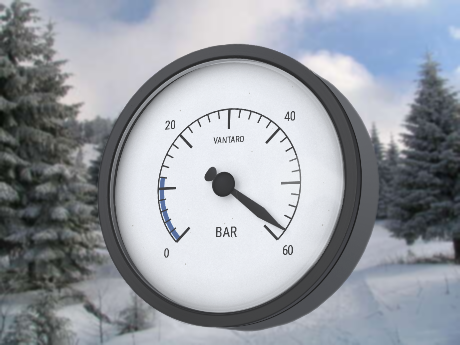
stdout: 58 bar
